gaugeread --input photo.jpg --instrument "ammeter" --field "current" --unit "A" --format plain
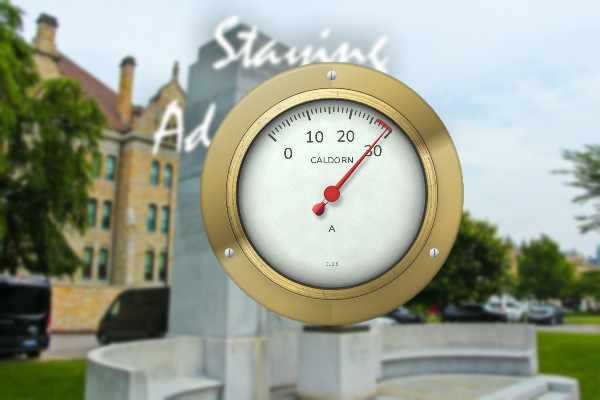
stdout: 29 A
